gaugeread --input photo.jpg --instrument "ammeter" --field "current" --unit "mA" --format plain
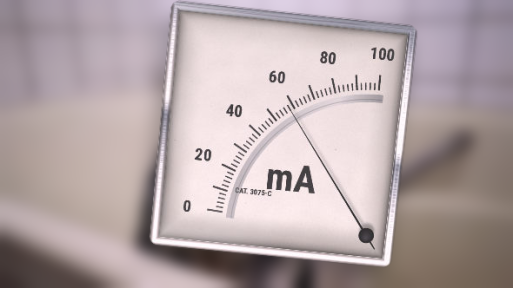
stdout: 58 mA
